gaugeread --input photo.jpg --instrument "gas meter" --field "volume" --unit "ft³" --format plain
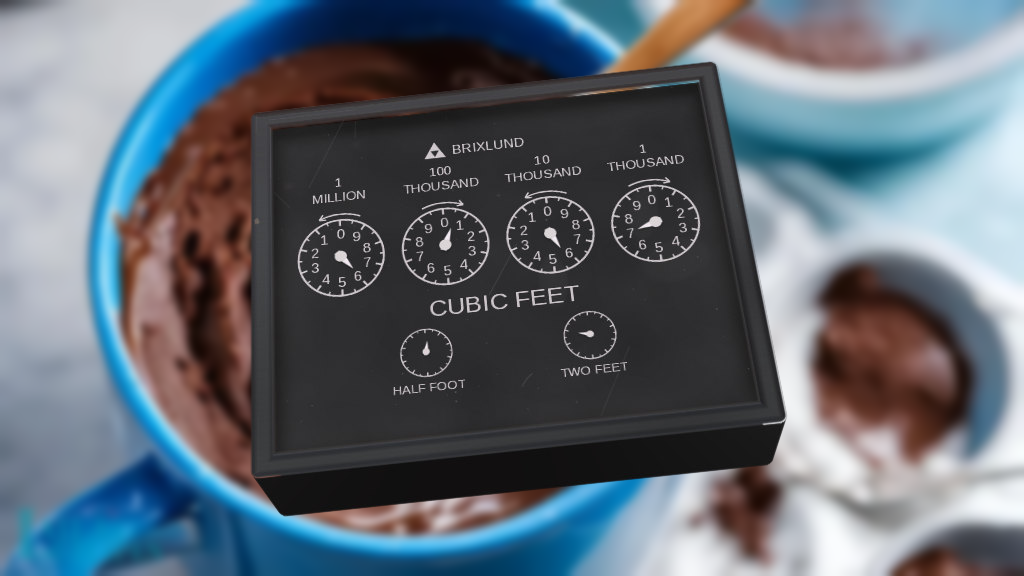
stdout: 605700 ft³
